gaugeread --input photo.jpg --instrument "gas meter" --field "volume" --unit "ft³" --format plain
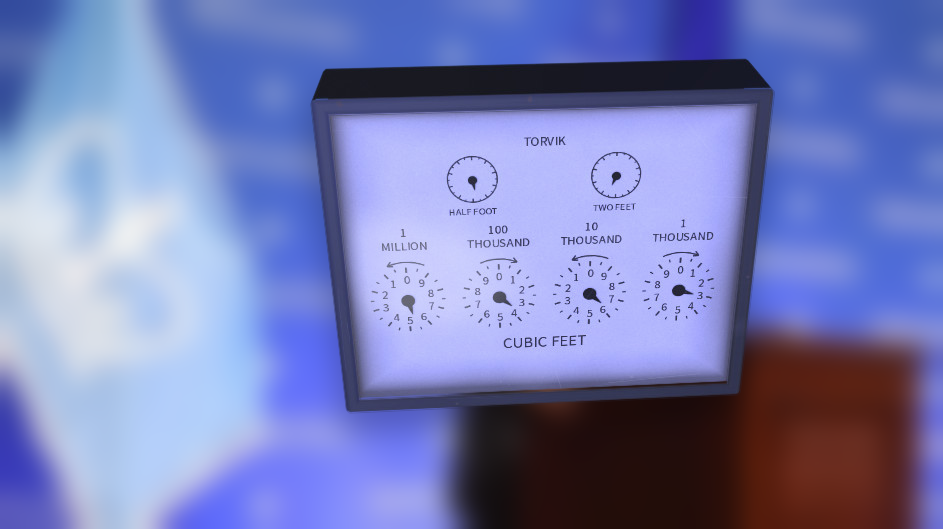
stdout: 536300 ft³
